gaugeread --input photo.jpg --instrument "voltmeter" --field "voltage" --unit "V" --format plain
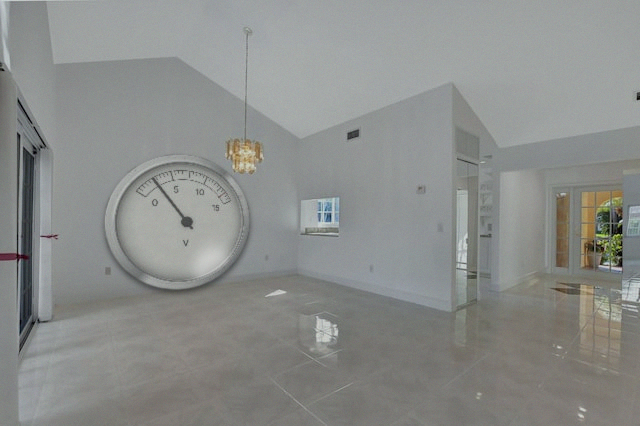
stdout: 2.5 V
